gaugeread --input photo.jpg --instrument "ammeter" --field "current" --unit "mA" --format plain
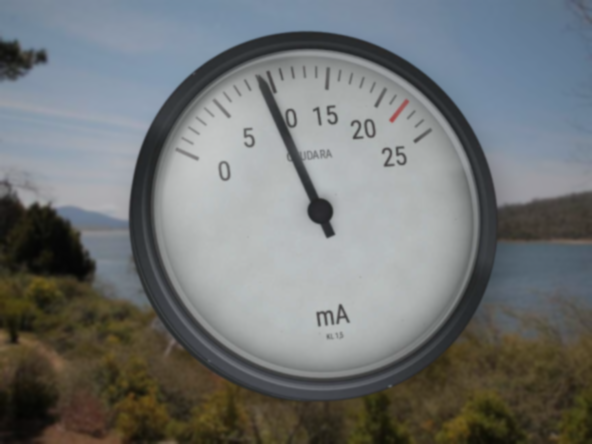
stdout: 9 mA
